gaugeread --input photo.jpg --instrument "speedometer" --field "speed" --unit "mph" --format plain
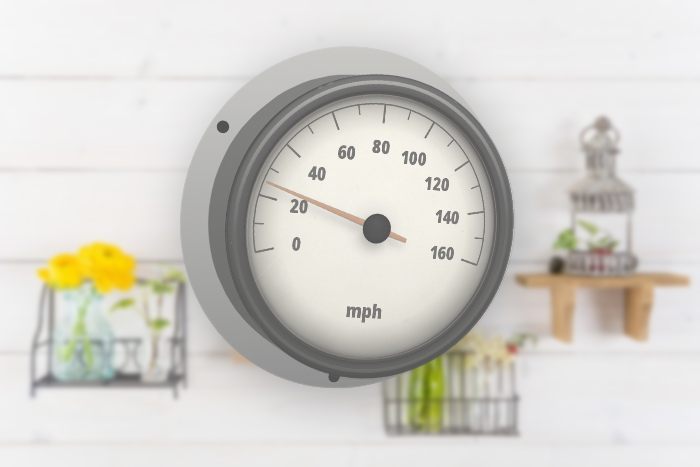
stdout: 25 mph
